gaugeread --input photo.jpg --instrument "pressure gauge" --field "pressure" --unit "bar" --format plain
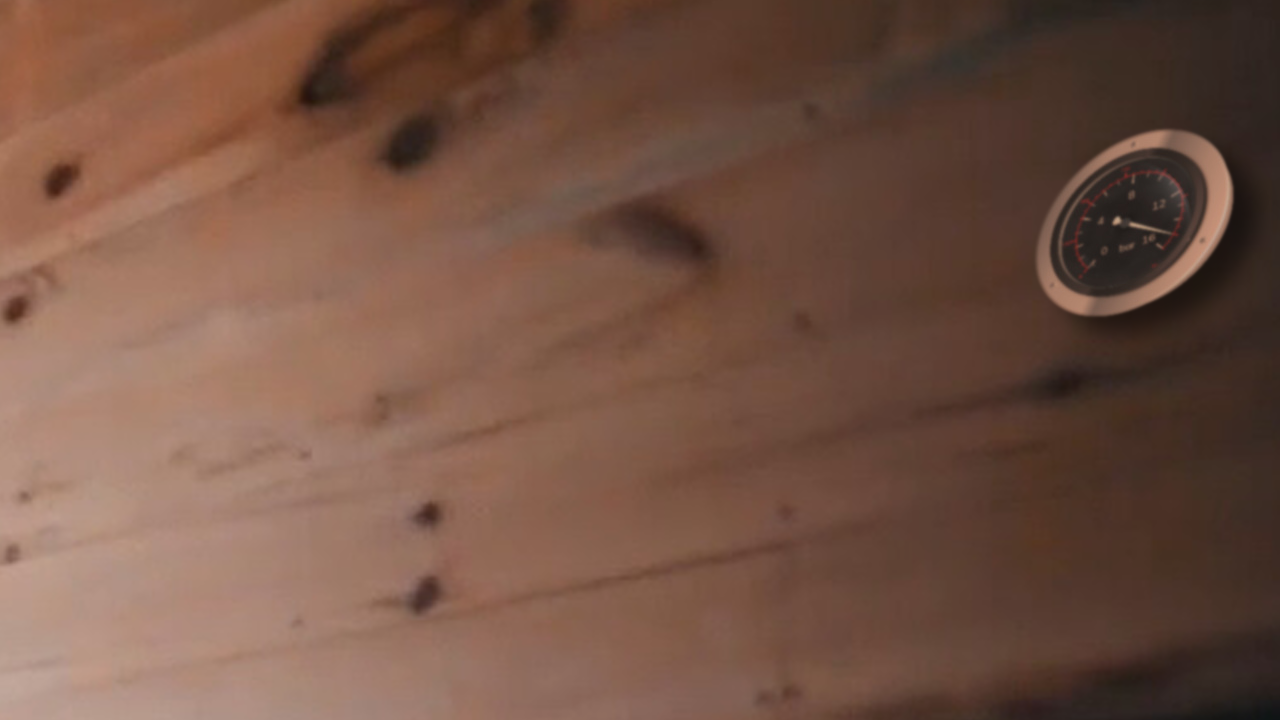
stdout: 15 bar
